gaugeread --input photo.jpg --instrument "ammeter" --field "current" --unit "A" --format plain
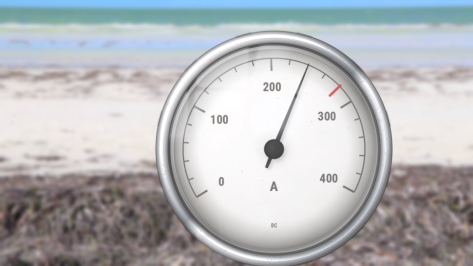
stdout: 240 A
